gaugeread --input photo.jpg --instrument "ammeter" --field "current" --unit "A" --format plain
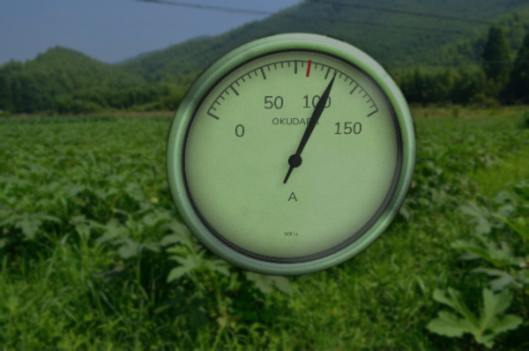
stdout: 105 A
